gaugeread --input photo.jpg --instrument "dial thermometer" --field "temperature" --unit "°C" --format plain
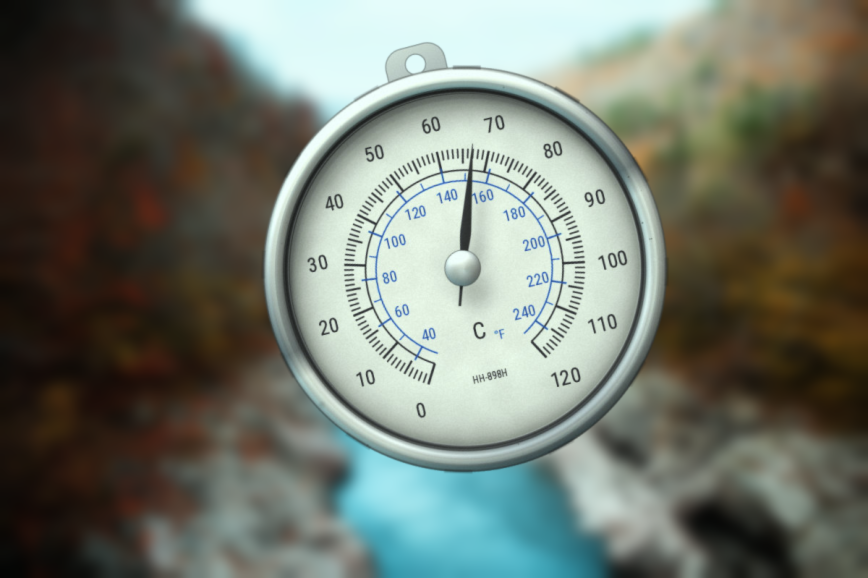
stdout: 67 °C
